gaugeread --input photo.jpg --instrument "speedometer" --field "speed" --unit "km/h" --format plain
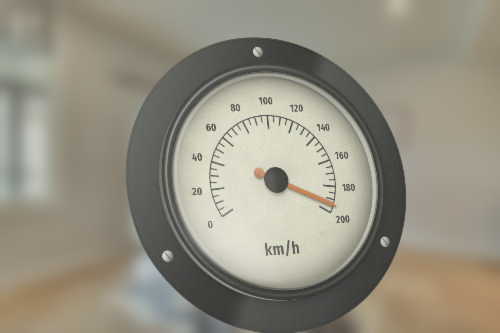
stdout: 195 km/h
